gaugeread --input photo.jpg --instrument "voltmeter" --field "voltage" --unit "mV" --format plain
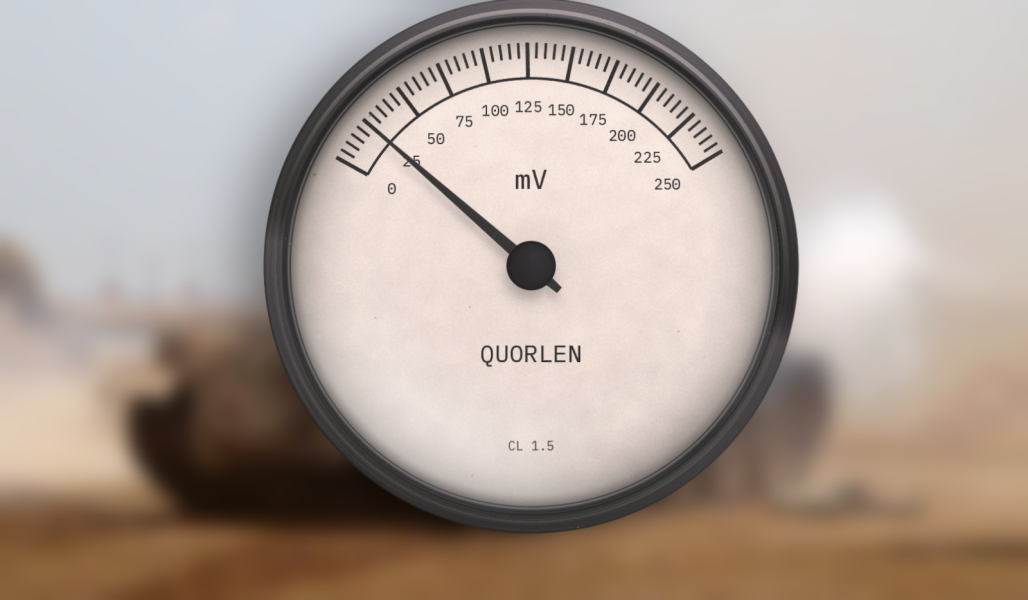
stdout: 25 mV
